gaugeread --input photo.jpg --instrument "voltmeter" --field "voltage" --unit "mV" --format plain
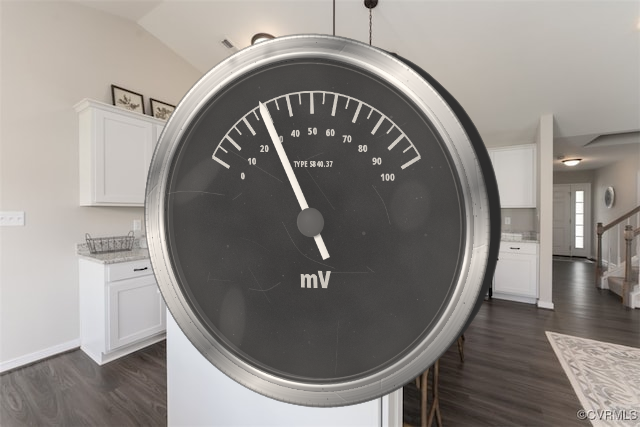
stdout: 30 mV
